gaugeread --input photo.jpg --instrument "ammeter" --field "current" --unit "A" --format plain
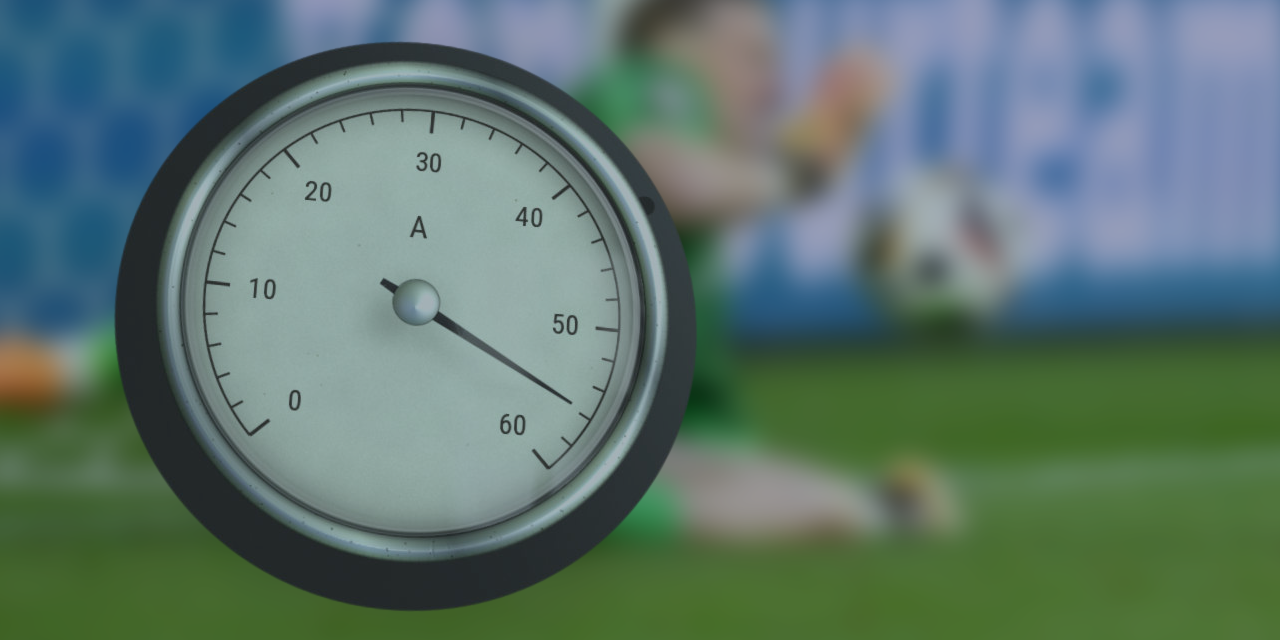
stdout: 56 A
